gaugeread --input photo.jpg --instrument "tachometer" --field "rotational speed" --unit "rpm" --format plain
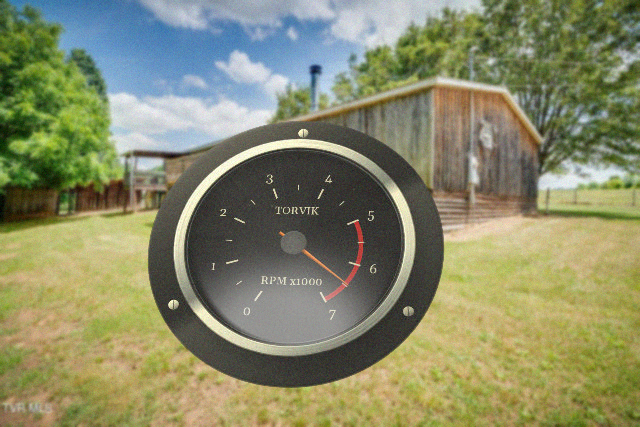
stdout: 6500 rpm
